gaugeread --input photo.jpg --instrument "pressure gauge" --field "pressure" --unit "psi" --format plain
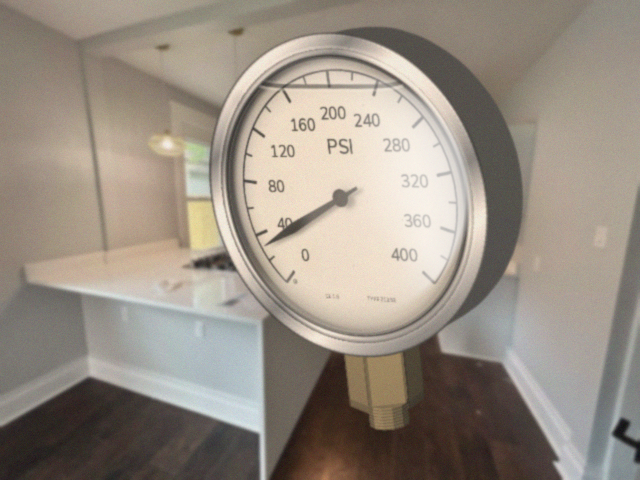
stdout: 30 psi
